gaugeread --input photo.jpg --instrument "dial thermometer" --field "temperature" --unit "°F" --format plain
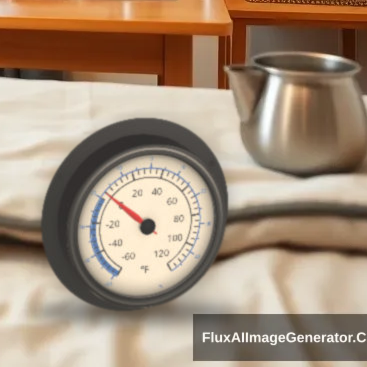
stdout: 0 °F
